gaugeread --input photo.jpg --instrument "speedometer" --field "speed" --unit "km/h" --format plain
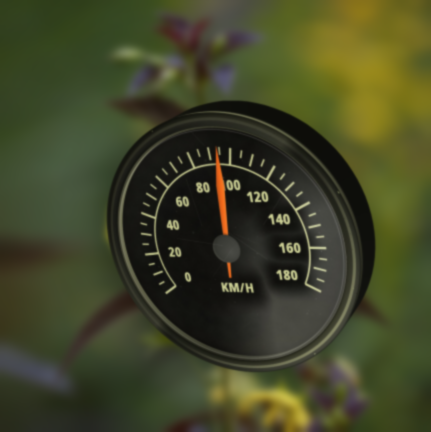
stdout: 95 km/h
